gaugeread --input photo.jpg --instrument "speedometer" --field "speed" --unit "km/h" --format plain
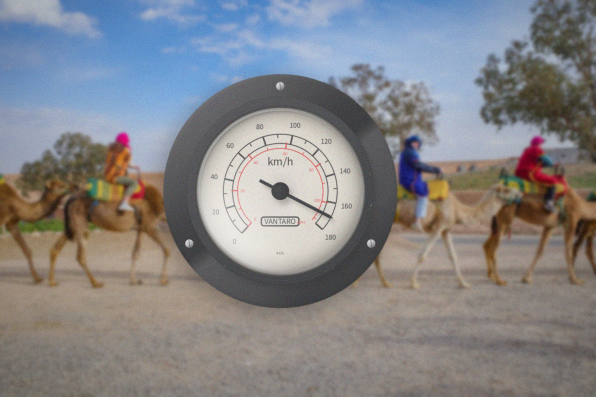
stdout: 170 km/h
